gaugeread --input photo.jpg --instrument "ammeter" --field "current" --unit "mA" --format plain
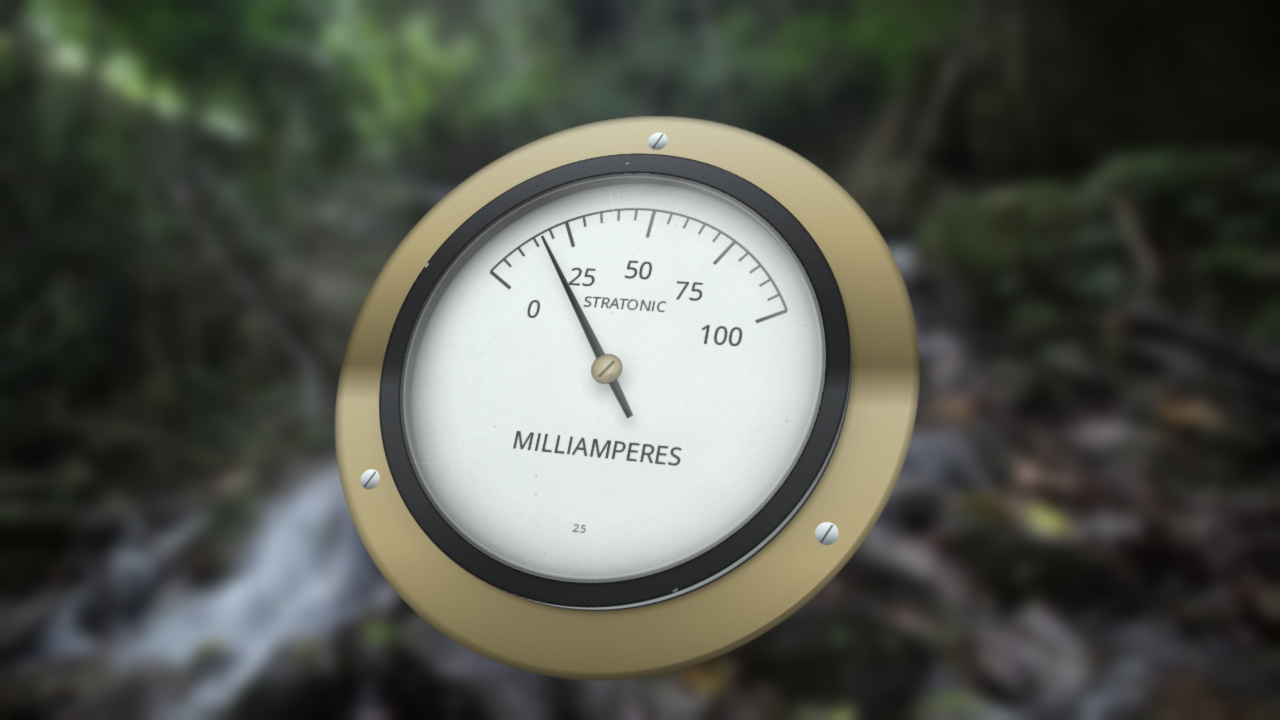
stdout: 17.5 mA
